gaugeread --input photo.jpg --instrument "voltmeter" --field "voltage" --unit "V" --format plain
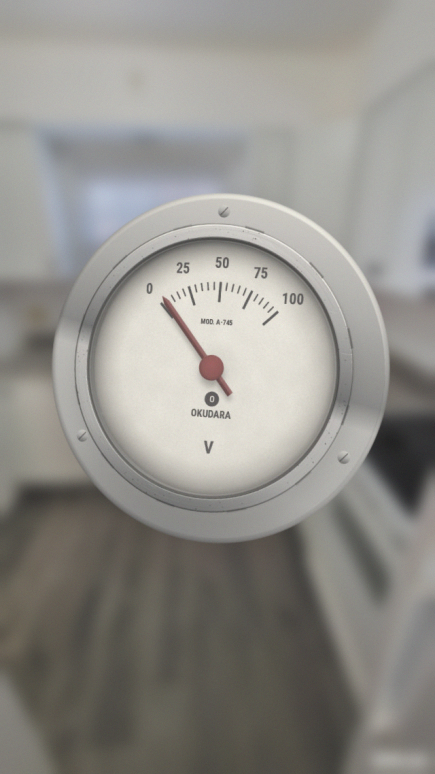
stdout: 5 V
